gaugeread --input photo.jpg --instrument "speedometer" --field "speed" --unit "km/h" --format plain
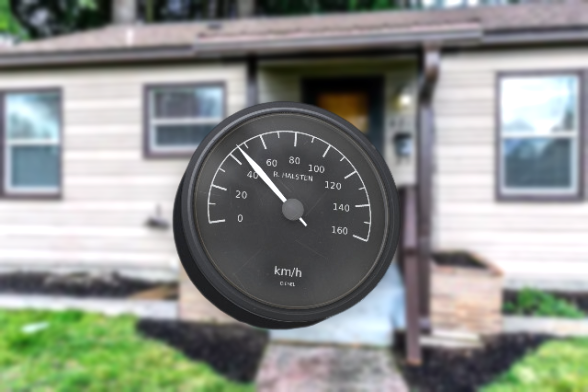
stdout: 45 km/h
